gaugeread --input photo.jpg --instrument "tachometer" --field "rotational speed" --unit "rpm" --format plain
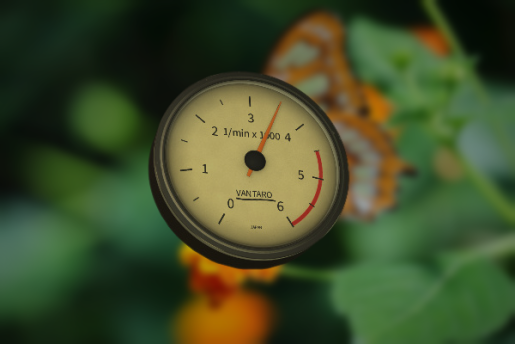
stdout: 3500 rpm
